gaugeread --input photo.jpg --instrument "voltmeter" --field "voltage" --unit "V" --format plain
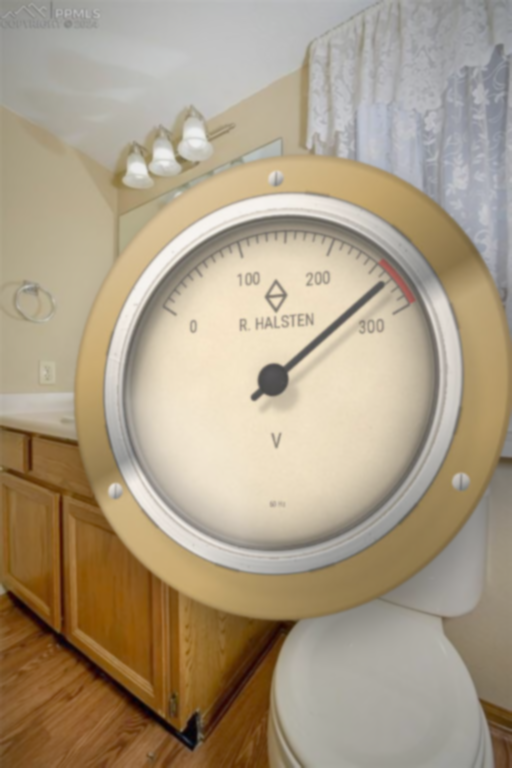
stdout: 270 V
